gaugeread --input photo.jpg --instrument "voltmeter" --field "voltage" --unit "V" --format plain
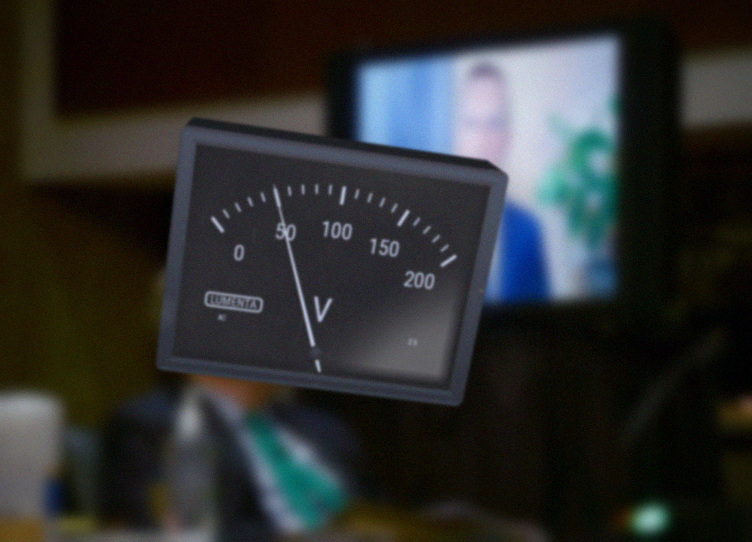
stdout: 50 V
